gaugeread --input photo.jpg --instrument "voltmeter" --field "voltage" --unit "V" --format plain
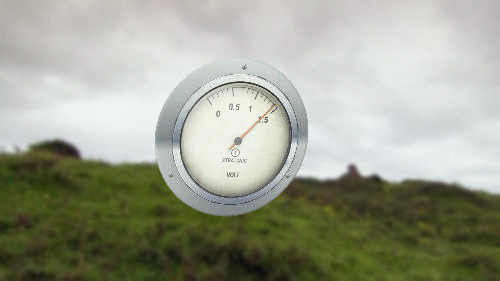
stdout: 1.4 V
